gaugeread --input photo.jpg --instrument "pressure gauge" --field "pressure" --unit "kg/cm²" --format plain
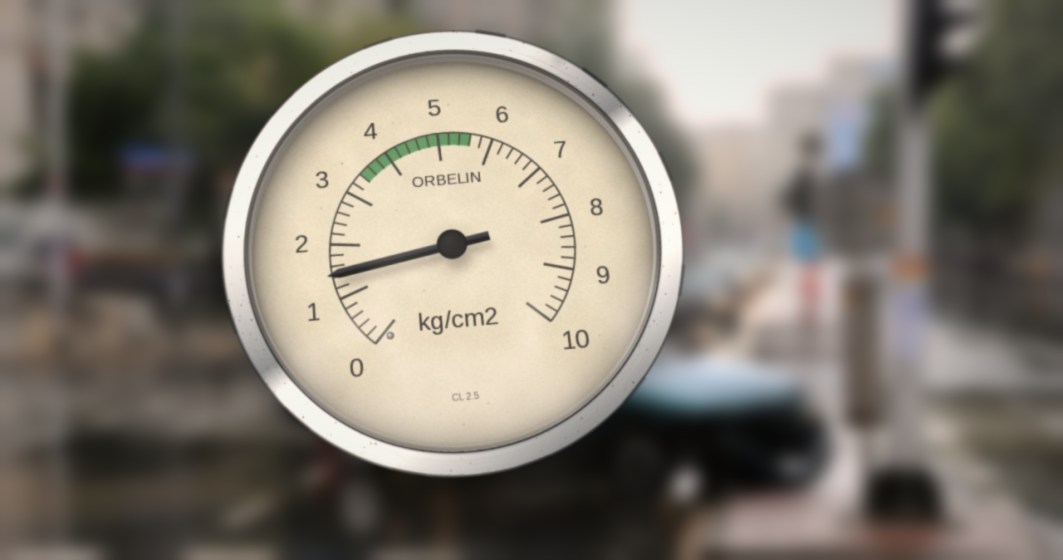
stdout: 1.4 kg/cm²
